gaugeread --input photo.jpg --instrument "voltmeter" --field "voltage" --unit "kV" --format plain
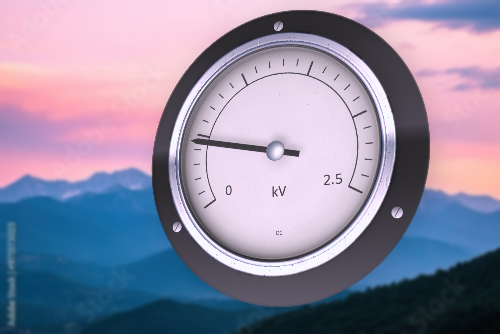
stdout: 0.45 kV
